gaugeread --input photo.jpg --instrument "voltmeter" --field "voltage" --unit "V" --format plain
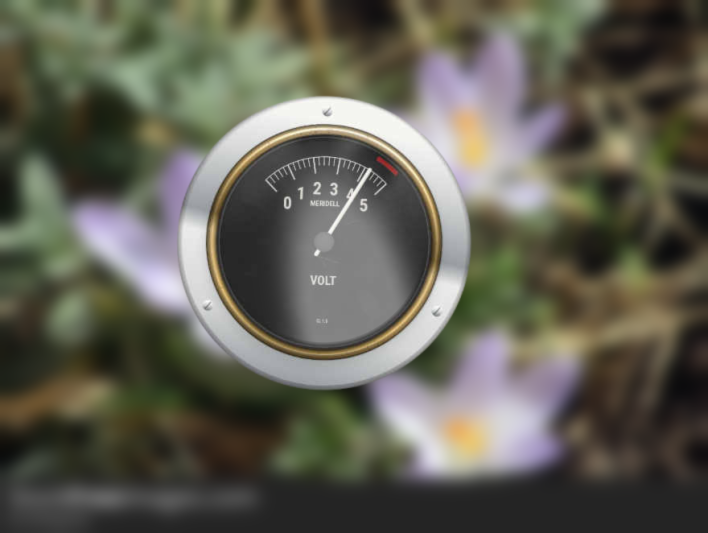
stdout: 4.2 V
